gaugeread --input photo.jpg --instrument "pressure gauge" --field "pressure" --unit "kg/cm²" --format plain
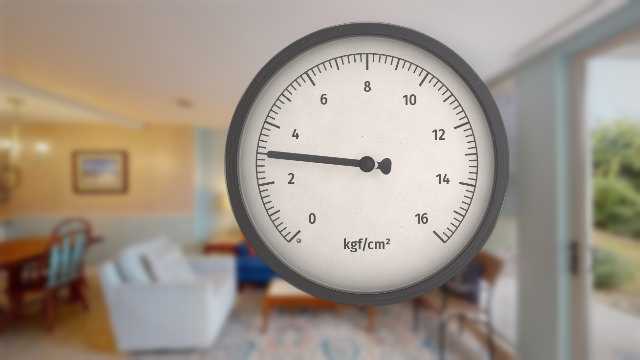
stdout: 3 kg/cm²
